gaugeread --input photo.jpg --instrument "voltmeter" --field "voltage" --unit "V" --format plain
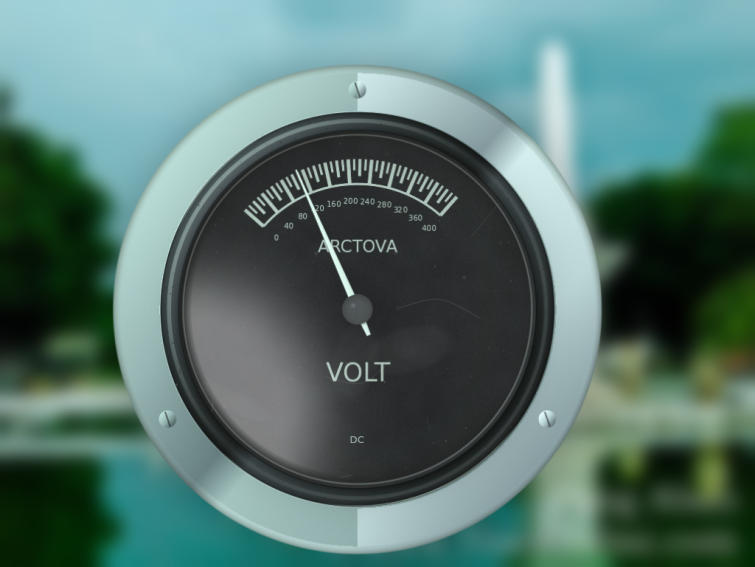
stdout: 110 V
